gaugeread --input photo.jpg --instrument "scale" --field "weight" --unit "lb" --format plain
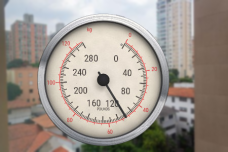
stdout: 110 lb
